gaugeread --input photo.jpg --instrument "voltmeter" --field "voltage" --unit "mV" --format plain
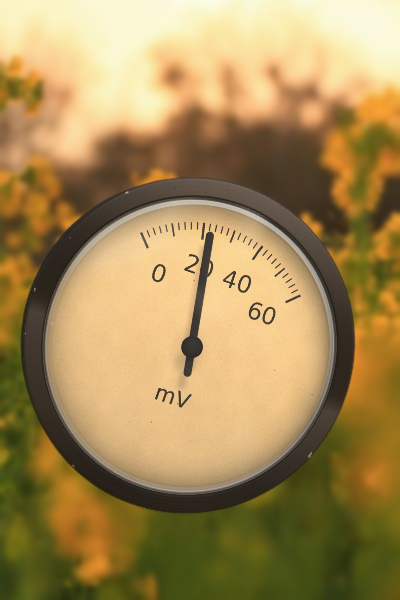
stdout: 22 mV
